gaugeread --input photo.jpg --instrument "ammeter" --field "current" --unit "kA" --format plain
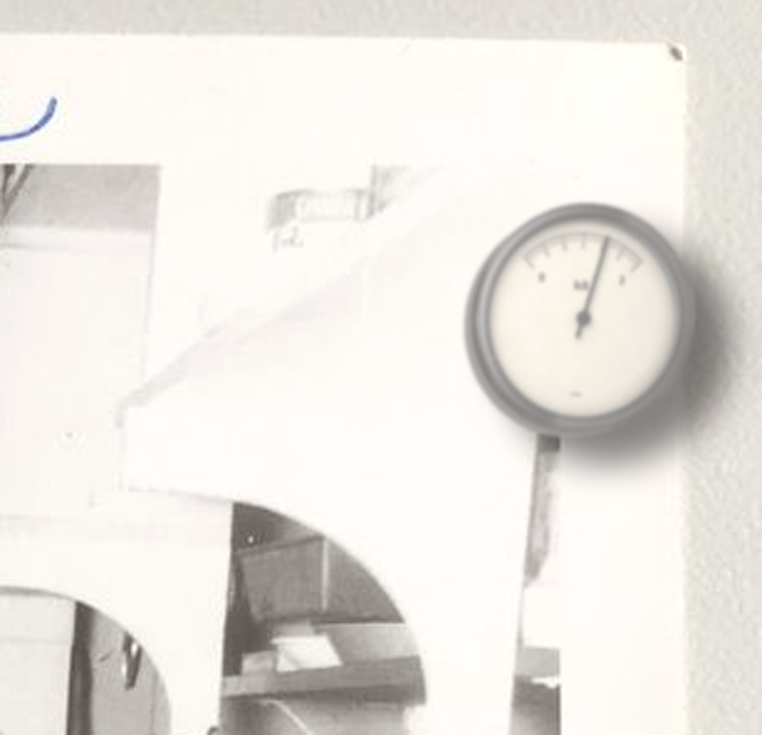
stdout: 2 kA
